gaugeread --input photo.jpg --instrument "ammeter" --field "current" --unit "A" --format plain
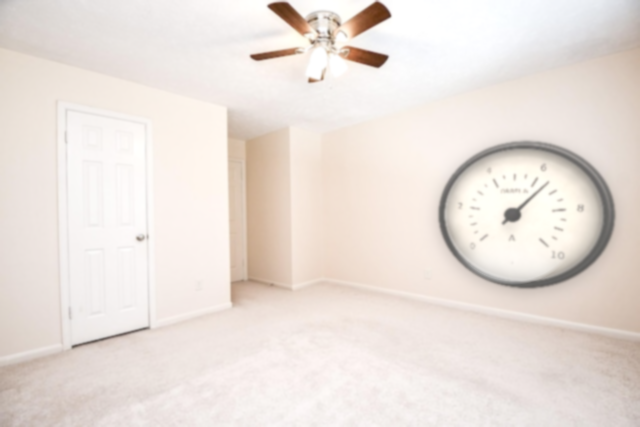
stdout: 6.5 A
